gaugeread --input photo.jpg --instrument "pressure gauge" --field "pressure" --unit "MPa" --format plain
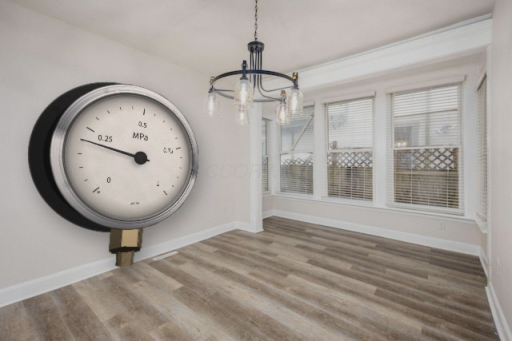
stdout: 0.2 MPa
